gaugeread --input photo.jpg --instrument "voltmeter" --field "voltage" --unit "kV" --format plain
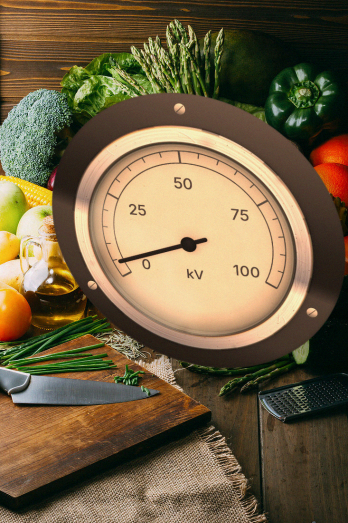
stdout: 5 kV
